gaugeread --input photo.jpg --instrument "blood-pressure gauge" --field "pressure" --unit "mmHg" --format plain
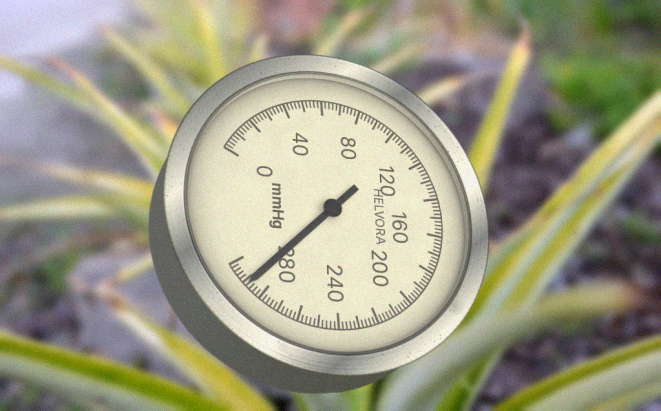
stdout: 288 mmHg
